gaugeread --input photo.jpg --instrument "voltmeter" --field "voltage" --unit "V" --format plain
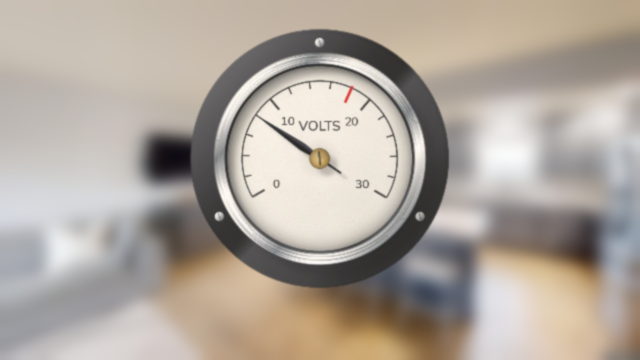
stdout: 8 V
